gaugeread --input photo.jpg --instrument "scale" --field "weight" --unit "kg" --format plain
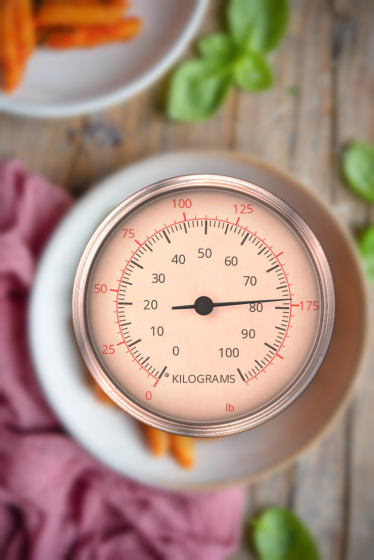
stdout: 78 kg
